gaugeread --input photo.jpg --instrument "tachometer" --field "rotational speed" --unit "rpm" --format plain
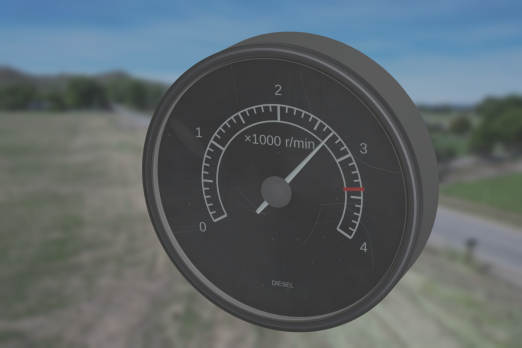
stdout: 2700 rpm
